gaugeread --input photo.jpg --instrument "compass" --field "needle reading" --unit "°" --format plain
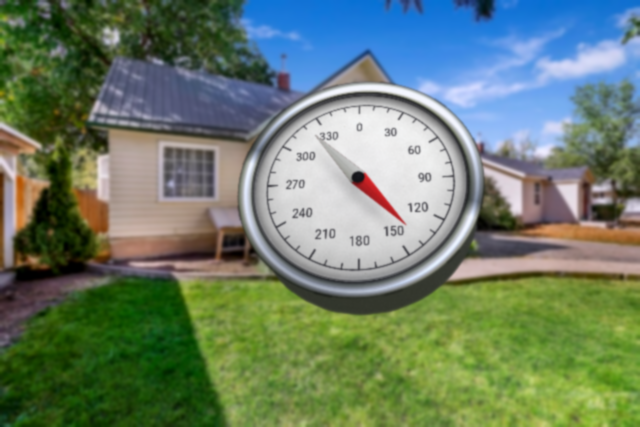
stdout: 140 °
